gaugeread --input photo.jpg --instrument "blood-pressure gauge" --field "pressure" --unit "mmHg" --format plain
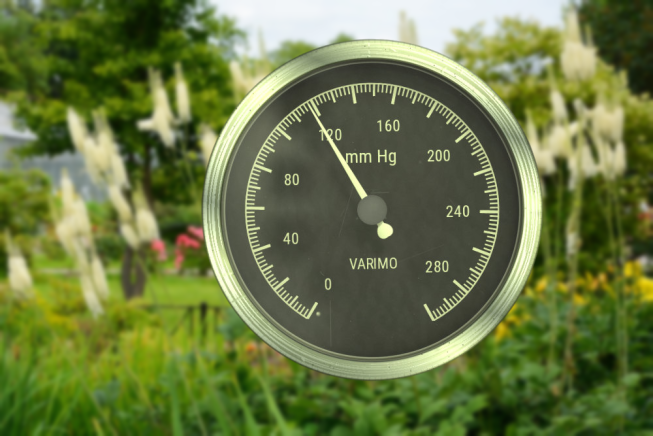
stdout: 118 mmHg
